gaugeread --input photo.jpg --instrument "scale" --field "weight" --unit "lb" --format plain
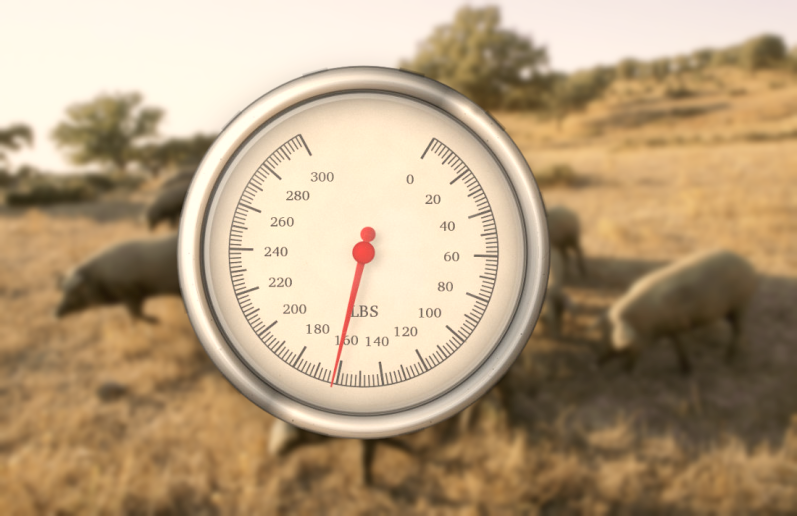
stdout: 162 lb
